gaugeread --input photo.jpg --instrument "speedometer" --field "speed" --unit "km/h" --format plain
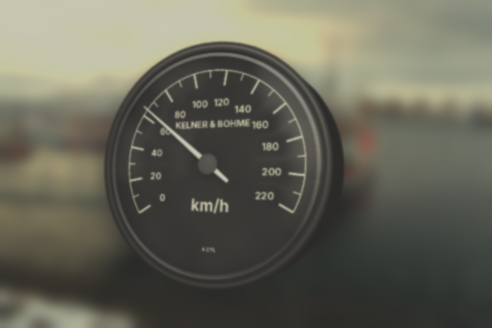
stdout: 65 km/h
